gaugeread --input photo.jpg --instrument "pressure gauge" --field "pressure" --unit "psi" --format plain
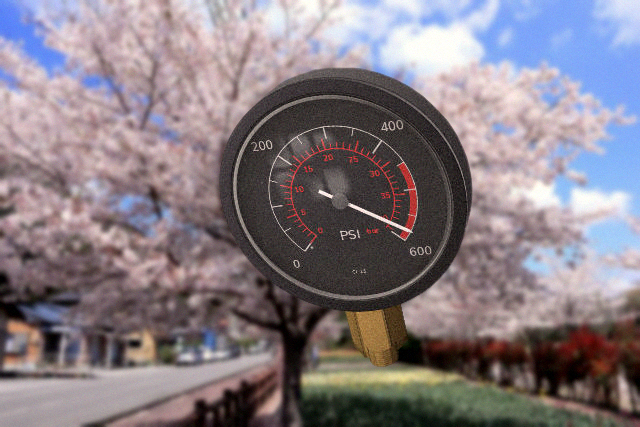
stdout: 575 psi
